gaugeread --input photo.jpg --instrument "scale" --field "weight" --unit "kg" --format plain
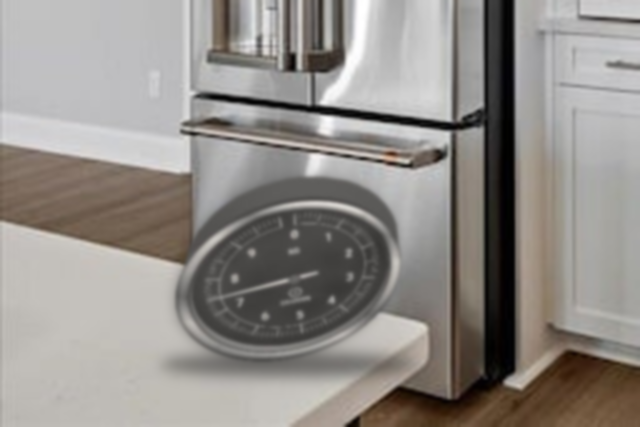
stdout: 7.5 kg
